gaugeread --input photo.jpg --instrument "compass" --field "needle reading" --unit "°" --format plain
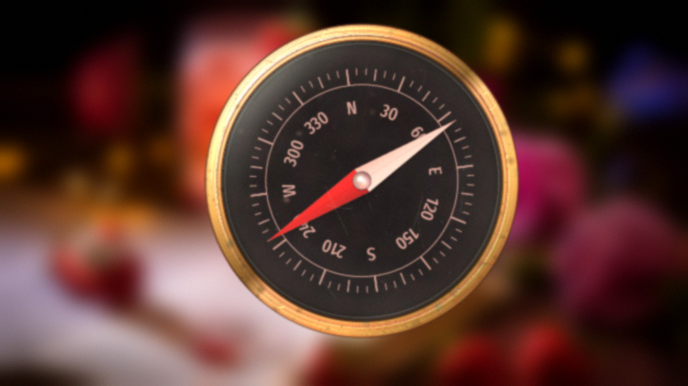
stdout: 245 °
